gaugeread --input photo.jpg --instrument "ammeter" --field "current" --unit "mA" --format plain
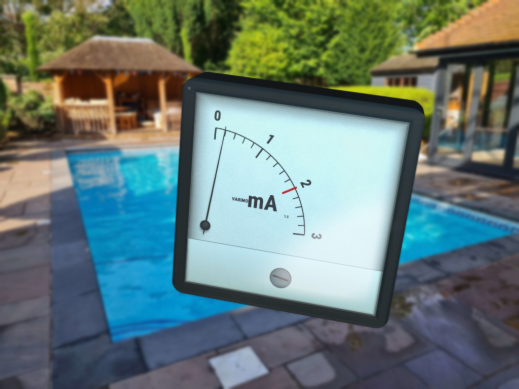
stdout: 0.2 mA
